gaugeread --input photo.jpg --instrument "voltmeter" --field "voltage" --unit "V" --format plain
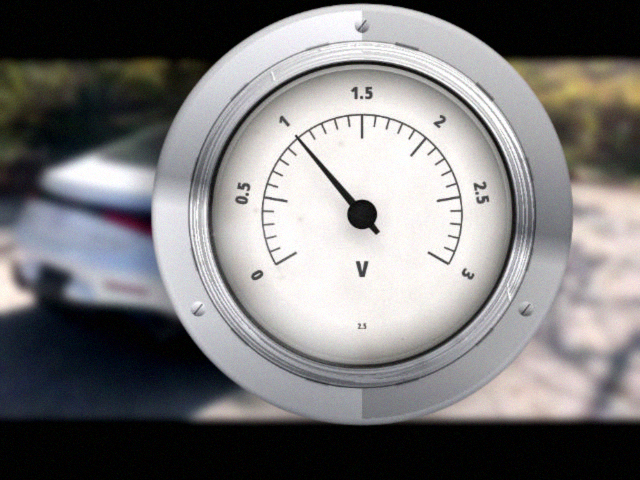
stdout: 1 V
